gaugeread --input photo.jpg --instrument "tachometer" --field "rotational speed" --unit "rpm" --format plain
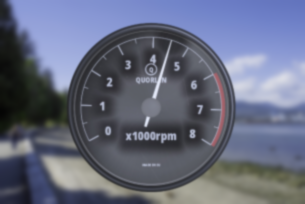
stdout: 4500 rpm
